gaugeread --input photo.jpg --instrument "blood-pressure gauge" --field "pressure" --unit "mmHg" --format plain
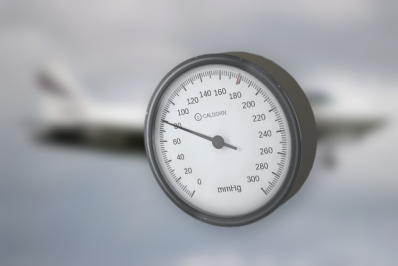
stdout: 80 mmHg
